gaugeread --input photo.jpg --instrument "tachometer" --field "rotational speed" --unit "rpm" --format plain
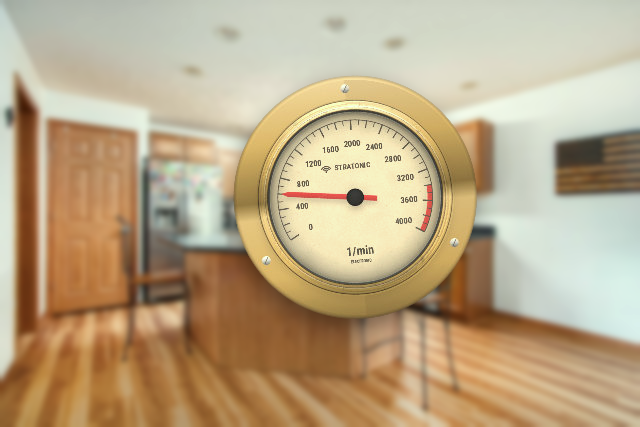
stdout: 600 rpm
